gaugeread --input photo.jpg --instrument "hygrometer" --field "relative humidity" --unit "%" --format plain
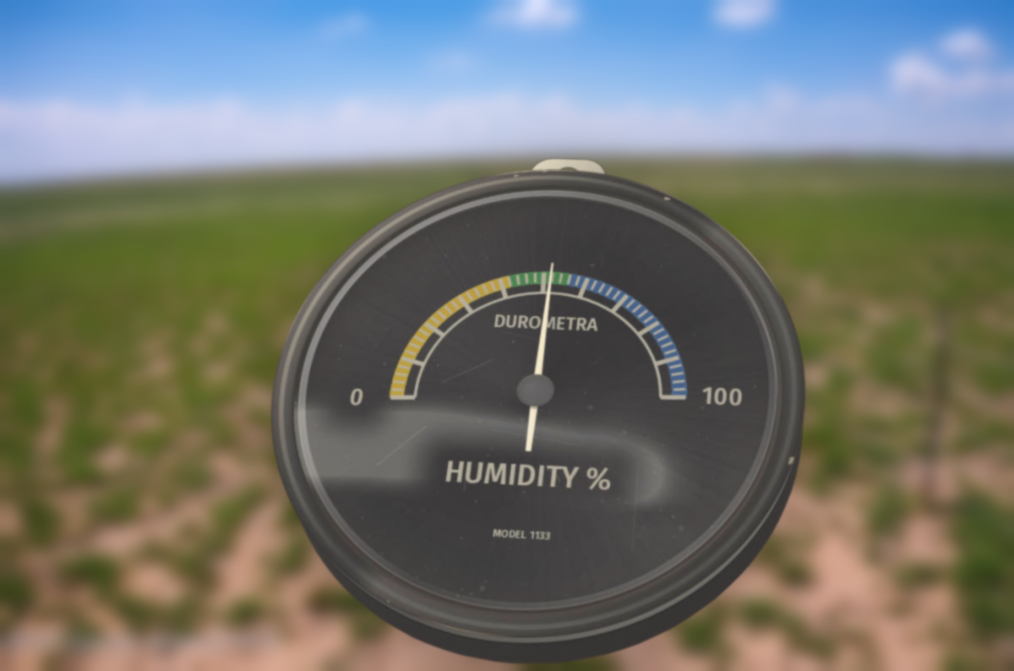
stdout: 52 %
